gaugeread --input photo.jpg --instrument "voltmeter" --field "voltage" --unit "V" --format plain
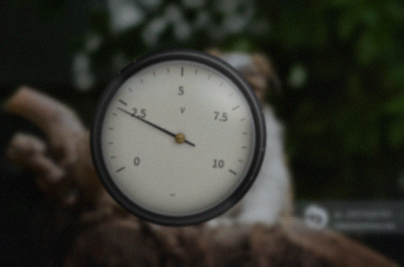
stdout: 2.25 V
